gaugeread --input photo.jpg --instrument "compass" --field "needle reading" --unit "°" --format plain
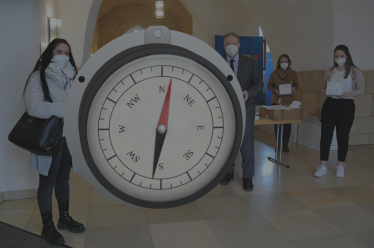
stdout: 10 °
